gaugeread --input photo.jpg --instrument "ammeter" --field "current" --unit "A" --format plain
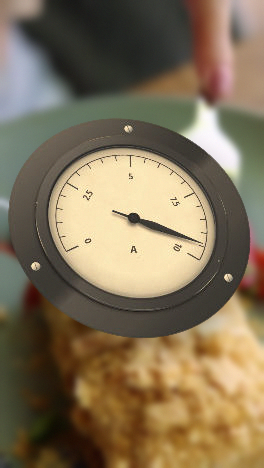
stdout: 9.5 A
